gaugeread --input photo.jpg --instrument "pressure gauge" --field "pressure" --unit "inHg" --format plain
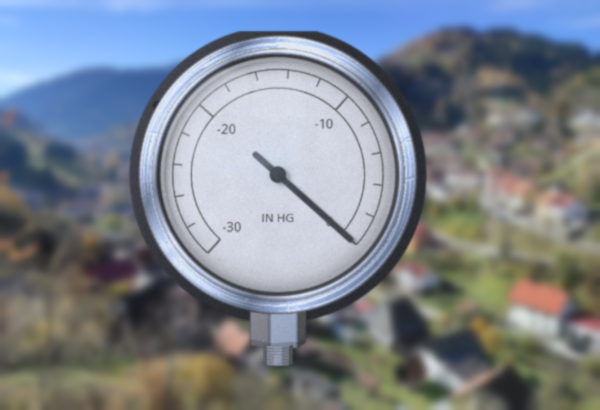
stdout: 0 inHg
